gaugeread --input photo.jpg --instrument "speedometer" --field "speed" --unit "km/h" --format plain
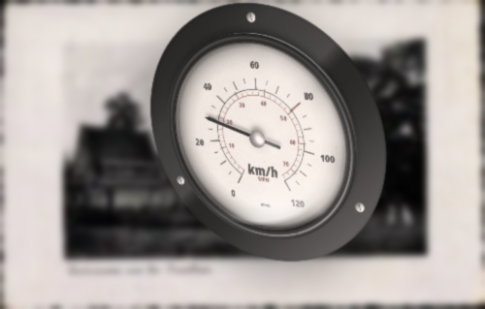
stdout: 30 km/h
